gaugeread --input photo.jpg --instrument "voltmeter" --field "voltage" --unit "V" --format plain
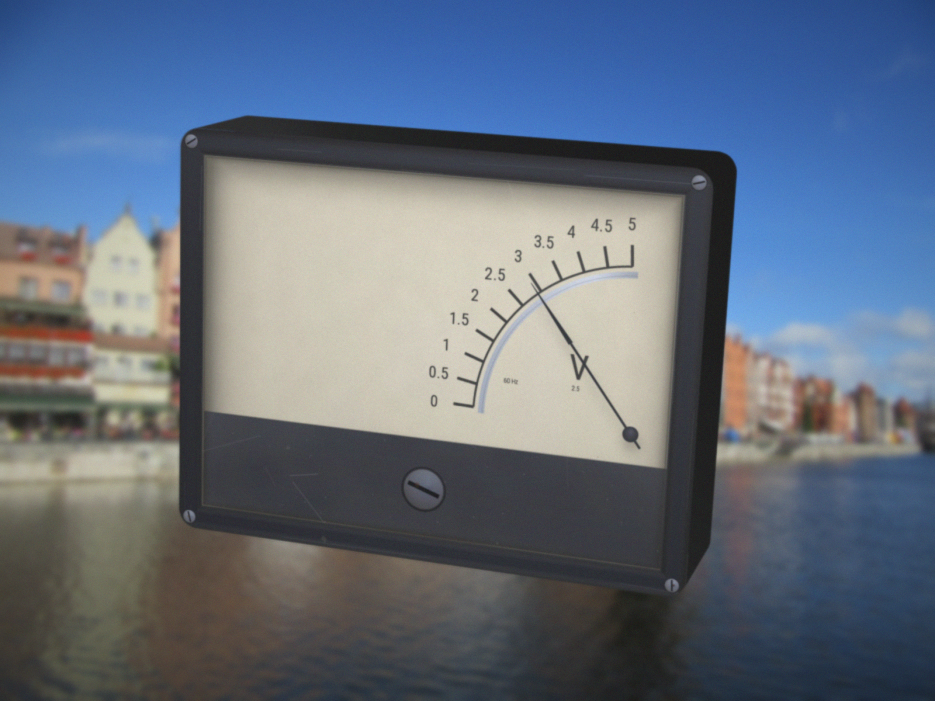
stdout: 3 V
